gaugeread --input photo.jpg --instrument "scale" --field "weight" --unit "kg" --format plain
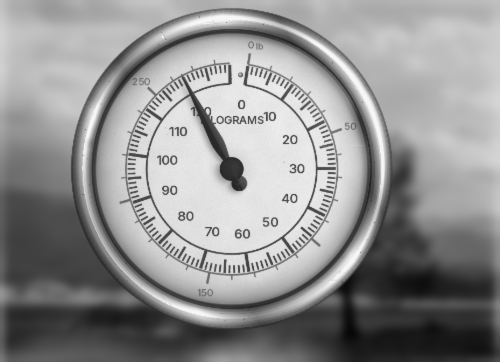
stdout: 120 kg
